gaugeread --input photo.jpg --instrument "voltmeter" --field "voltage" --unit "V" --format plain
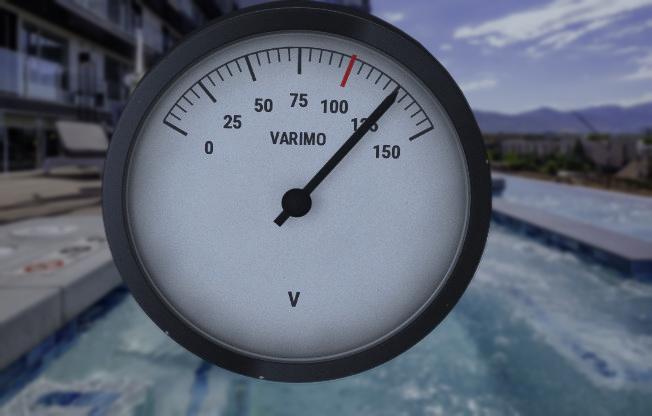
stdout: 125 V
